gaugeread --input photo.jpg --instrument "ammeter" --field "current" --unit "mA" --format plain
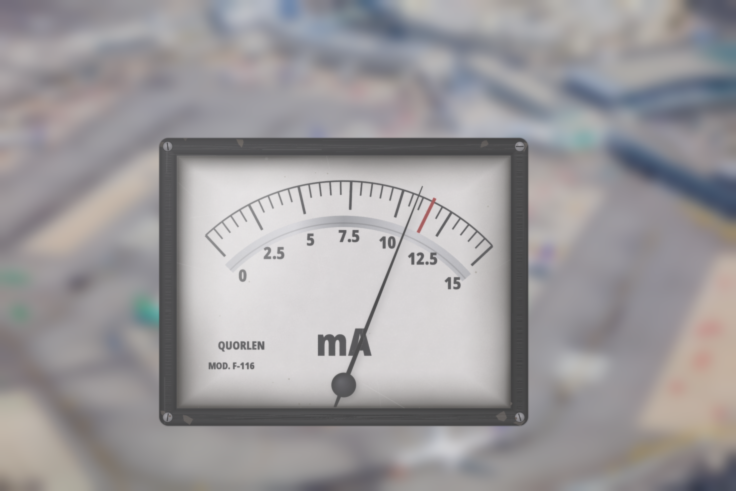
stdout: 10.75 mA
